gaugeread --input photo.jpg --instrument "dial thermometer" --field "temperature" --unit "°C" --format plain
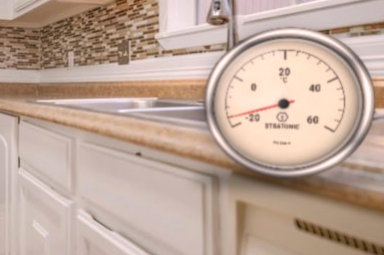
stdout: -16 °C
